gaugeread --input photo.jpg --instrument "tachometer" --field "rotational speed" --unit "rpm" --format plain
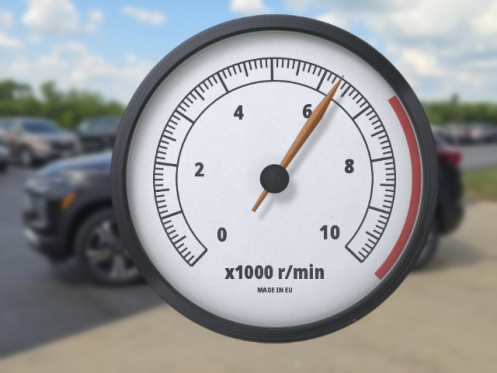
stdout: 6300 rpm
